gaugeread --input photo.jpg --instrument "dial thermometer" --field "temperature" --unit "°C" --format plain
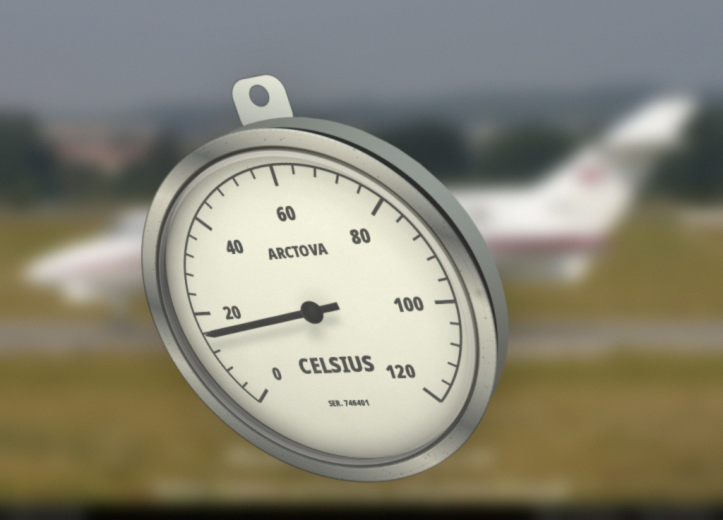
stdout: 16 °C
